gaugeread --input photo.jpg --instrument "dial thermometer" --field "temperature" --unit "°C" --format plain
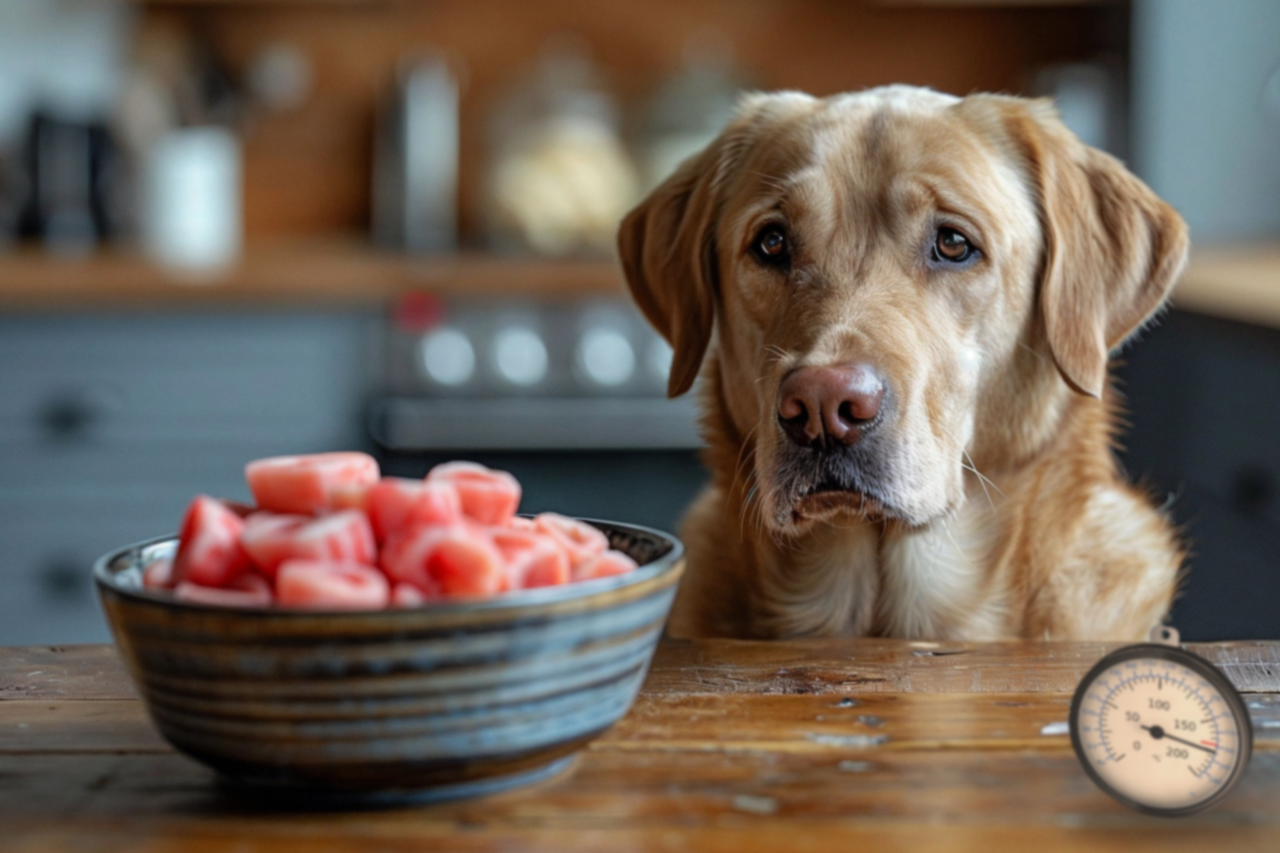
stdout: 175 °C
